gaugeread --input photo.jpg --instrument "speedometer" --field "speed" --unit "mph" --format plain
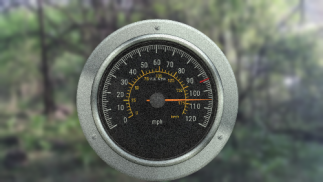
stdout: 105 mph
